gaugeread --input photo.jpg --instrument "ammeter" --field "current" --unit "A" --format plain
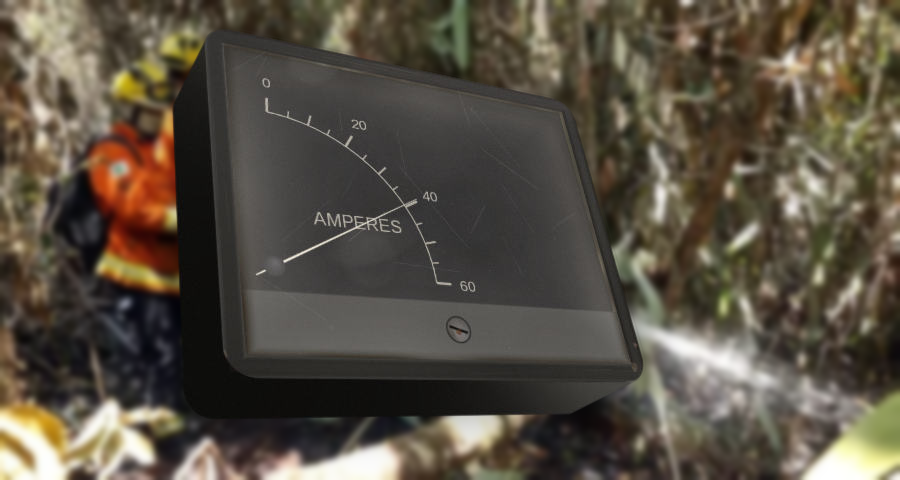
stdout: 40 A
